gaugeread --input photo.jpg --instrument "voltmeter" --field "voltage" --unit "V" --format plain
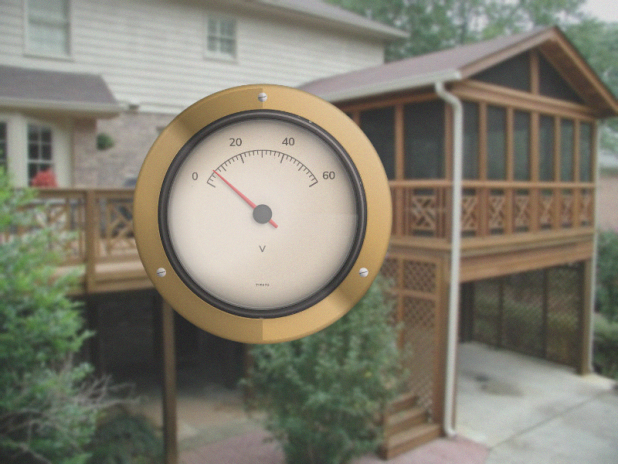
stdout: 6 V
